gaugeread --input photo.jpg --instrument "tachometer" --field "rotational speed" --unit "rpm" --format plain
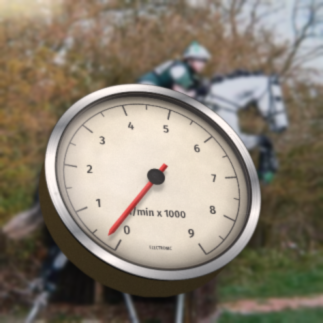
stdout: 250 rpm
